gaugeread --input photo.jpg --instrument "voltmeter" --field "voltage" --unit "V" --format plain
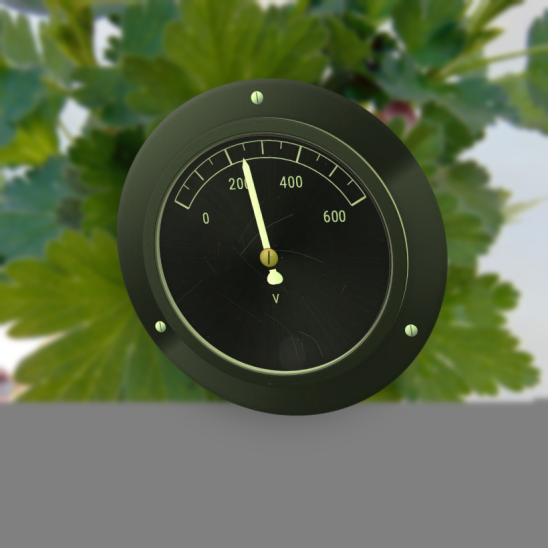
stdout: 250 V
